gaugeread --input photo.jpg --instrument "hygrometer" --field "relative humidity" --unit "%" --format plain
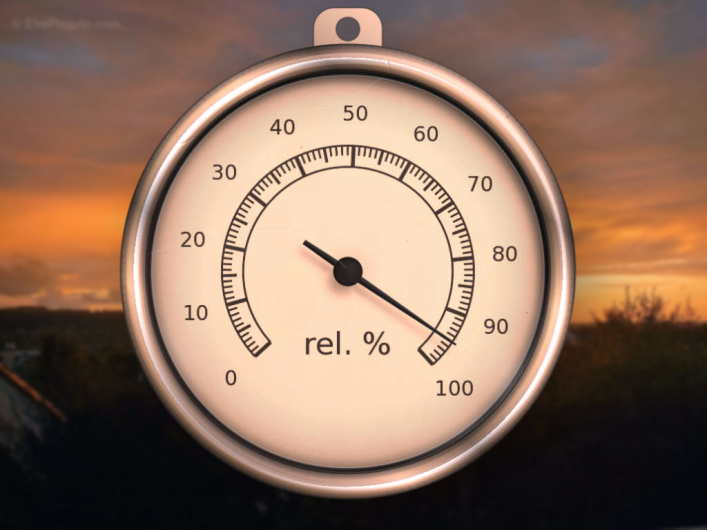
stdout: 95 %
